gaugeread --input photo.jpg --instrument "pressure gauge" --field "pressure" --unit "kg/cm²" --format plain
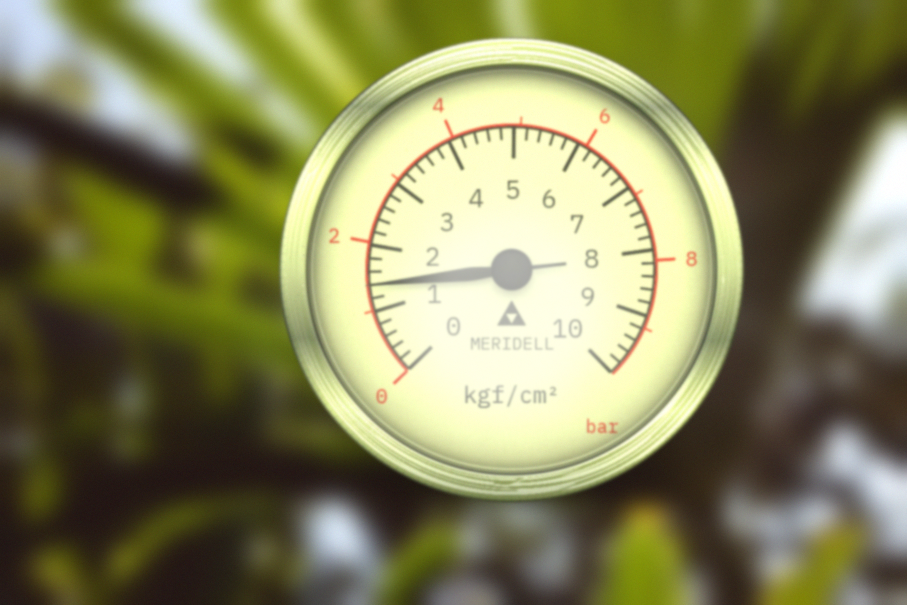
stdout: 1.4 kg/cm²
